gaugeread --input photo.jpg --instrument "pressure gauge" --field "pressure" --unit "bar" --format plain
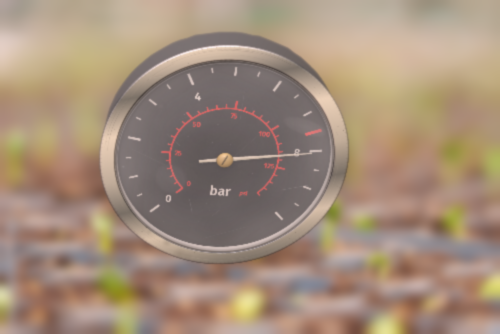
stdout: 8 bar
